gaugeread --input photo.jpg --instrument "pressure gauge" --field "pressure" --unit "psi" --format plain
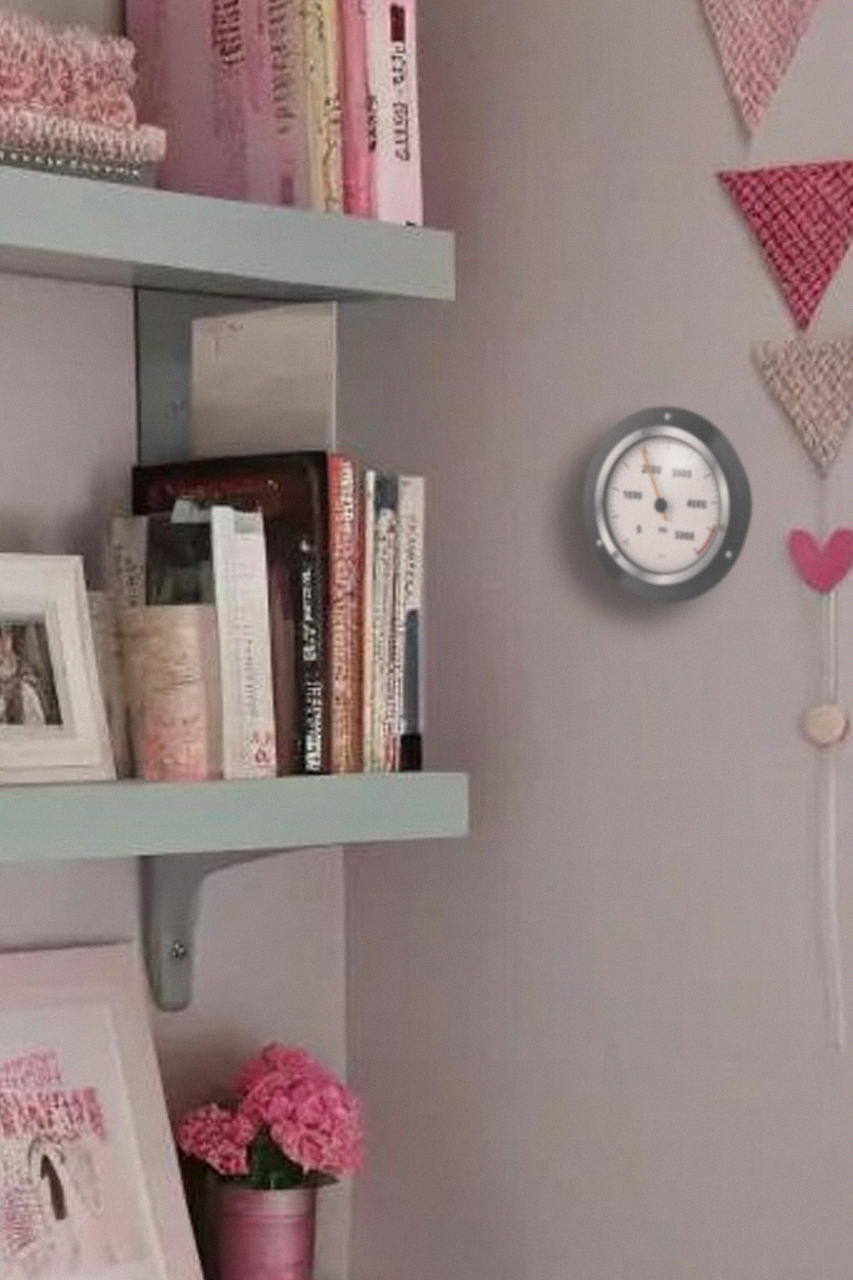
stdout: 2000 psi
